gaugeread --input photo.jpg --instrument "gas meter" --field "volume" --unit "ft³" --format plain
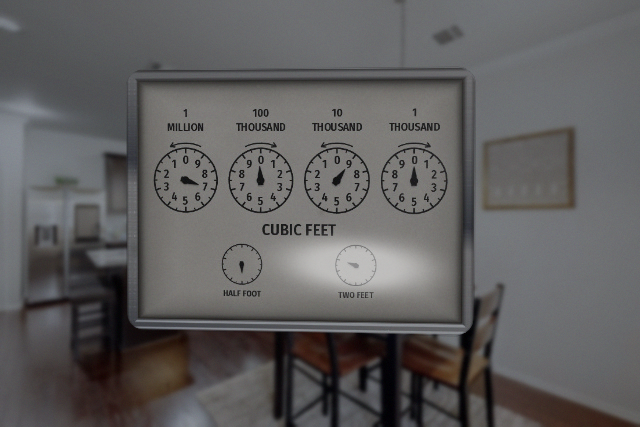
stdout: 699000 ft³
